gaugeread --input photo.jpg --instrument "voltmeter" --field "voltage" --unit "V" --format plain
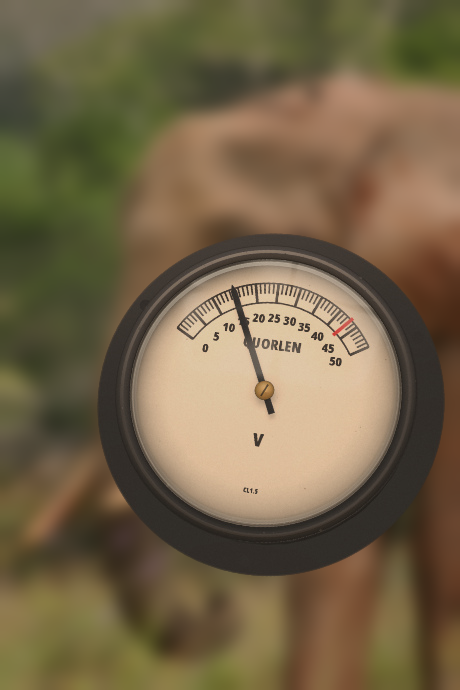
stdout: 15 V
